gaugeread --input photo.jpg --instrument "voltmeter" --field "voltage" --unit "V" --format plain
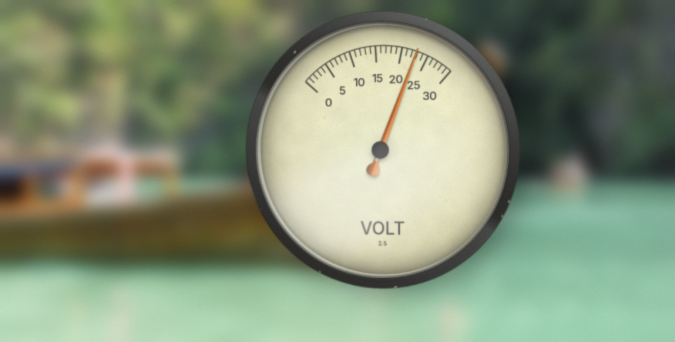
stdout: 23 V
